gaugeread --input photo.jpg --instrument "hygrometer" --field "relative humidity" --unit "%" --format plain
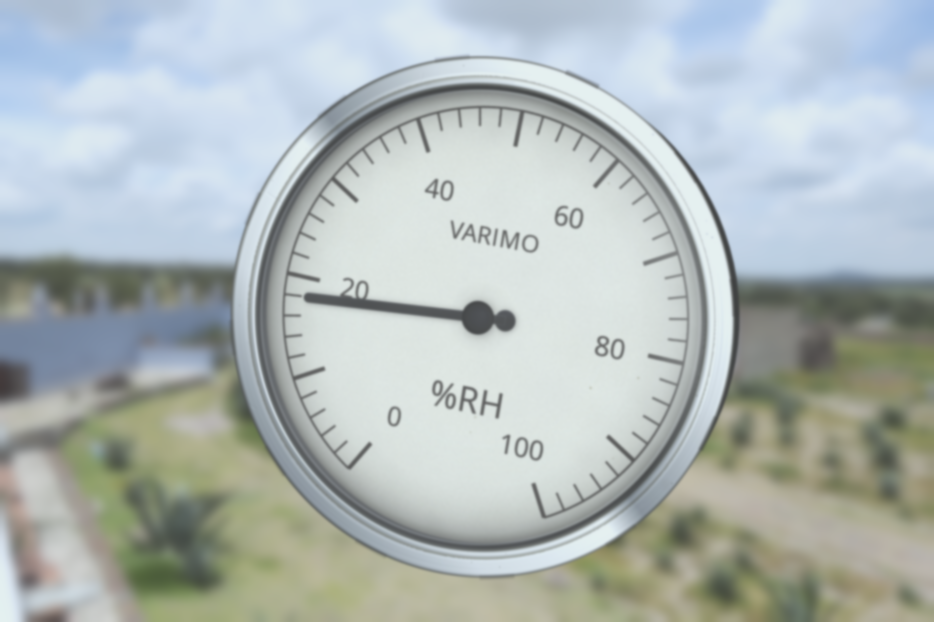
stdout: 18 %
